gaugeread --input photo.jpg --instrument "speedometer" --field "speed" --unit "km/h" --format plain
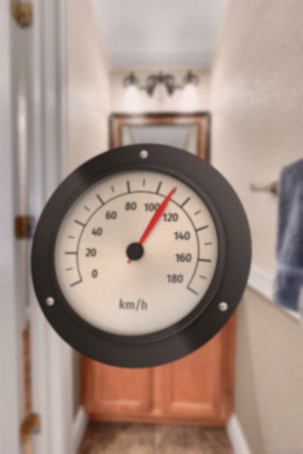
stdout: 110 km/h
